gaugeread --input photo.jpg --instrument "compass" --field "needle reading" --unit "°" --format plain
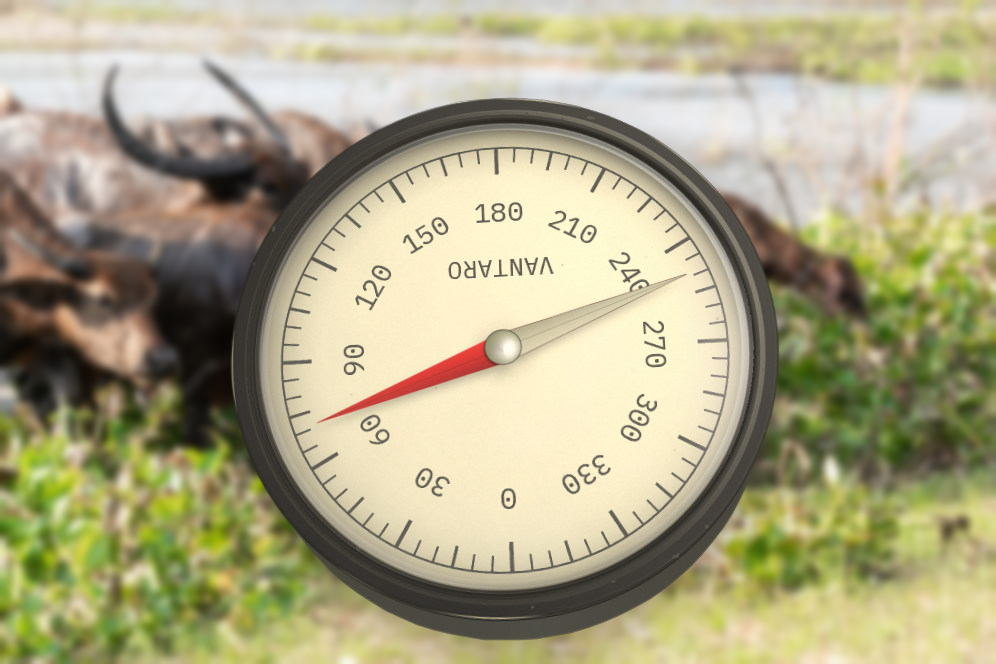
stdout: 70 °
